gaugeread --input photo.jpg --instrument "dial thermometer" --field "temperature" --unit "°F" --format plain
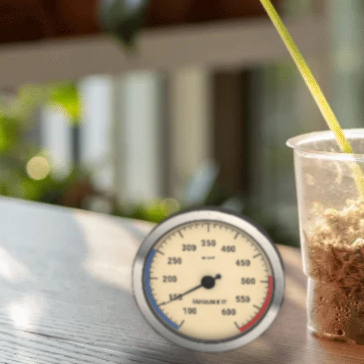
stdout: 150 °F
